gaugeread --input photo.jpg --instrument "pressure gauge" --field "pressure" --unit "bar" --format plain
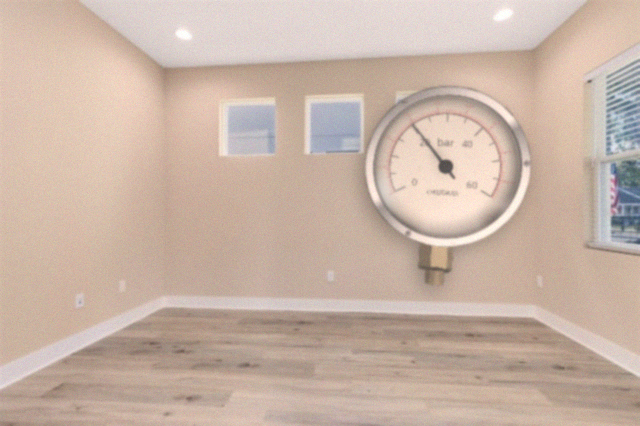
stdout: 20 bar
